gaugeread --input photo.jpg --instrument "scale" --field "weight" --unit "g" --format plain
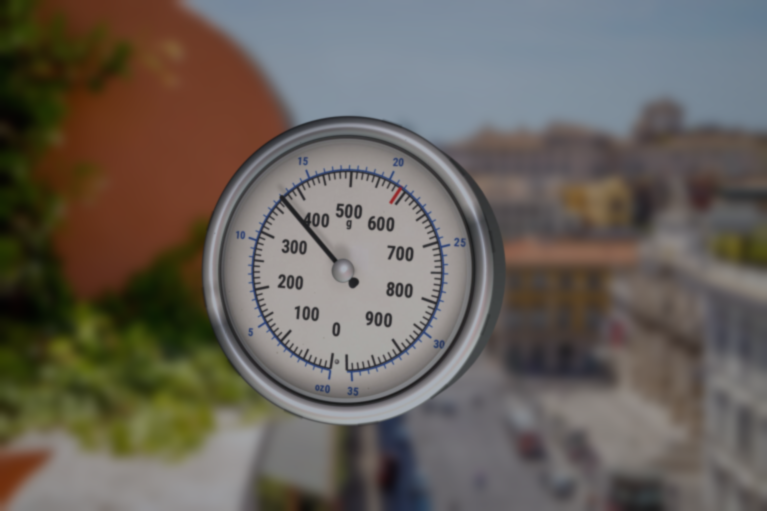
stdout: 370 g
